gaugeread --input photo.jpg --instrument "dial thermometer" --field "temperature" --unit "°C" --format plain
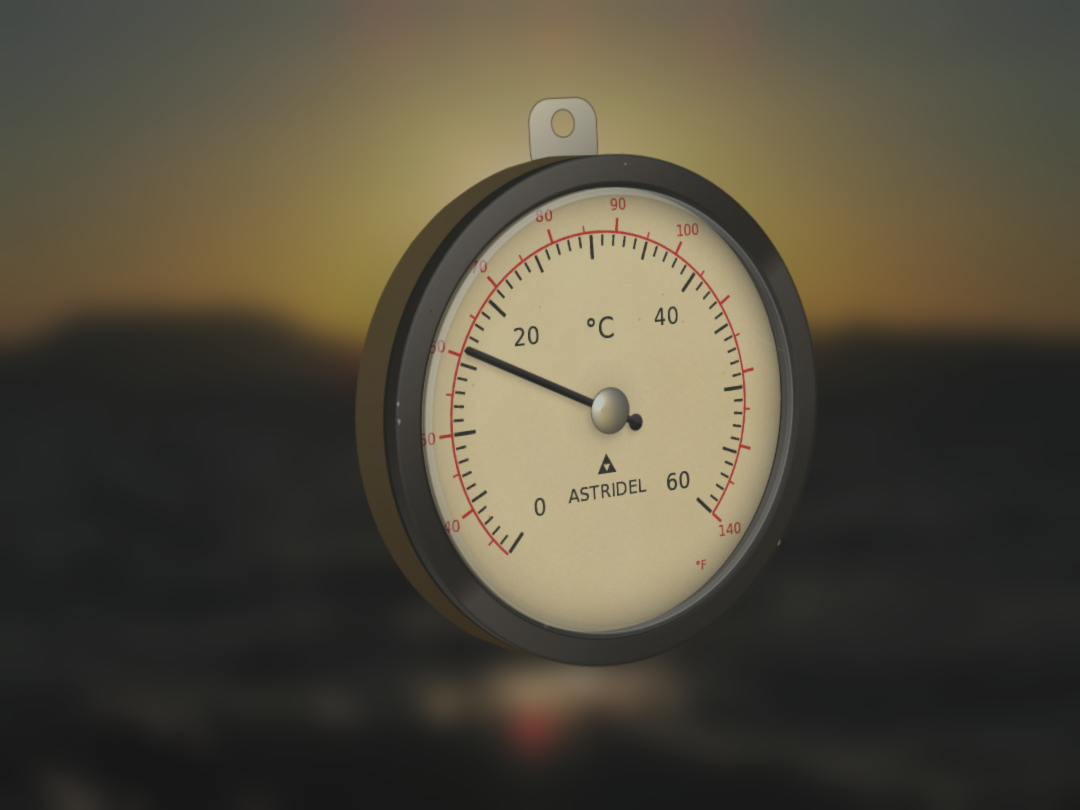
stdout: 16 °C
